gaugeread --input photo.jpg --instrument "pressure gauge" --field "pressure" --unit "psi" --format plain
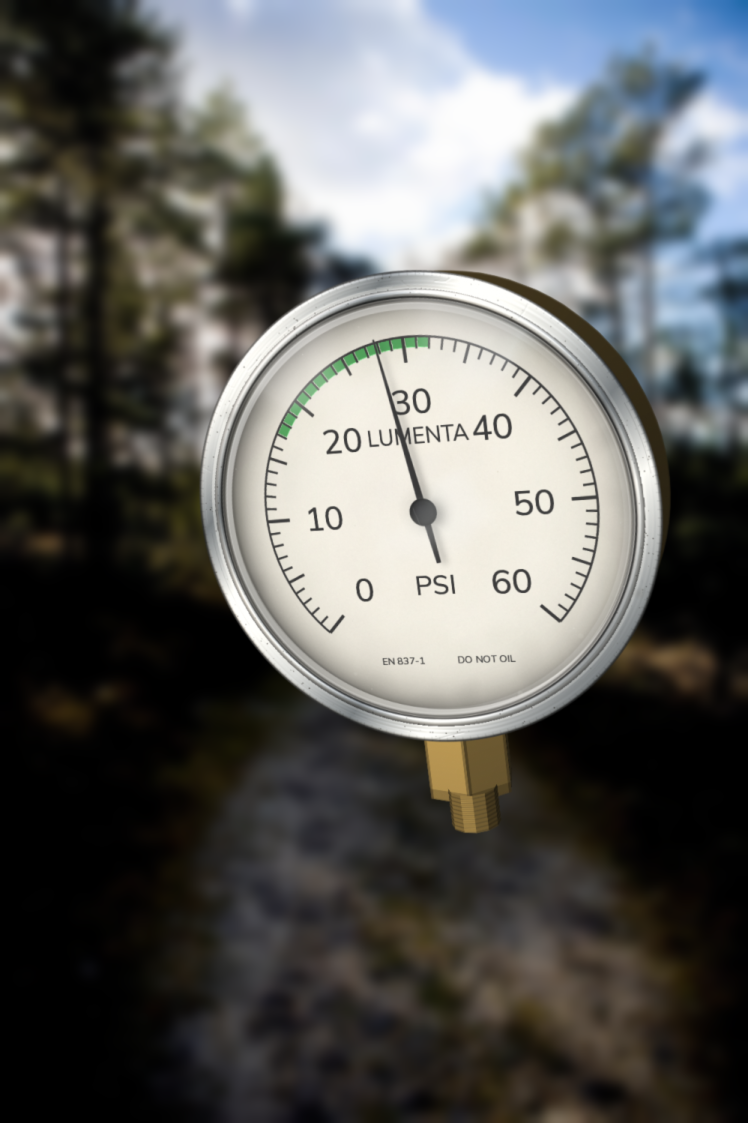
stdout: 28 psi
